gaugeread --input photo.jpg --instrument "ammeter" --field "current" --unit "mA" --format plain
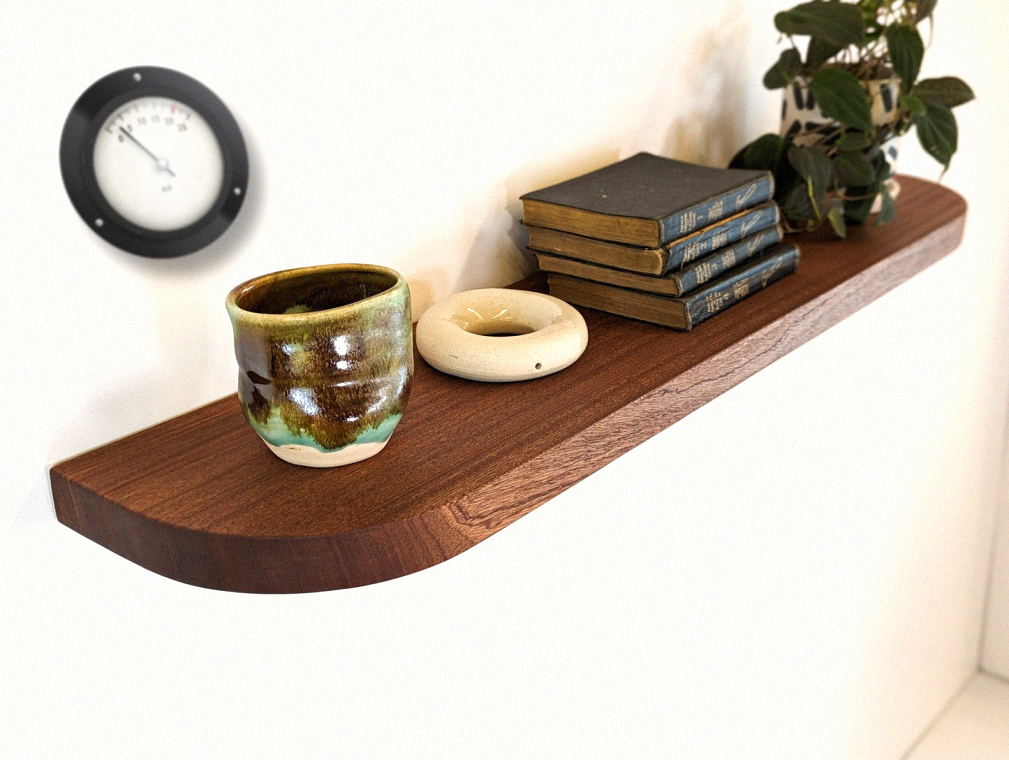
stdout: 2.5 mA
